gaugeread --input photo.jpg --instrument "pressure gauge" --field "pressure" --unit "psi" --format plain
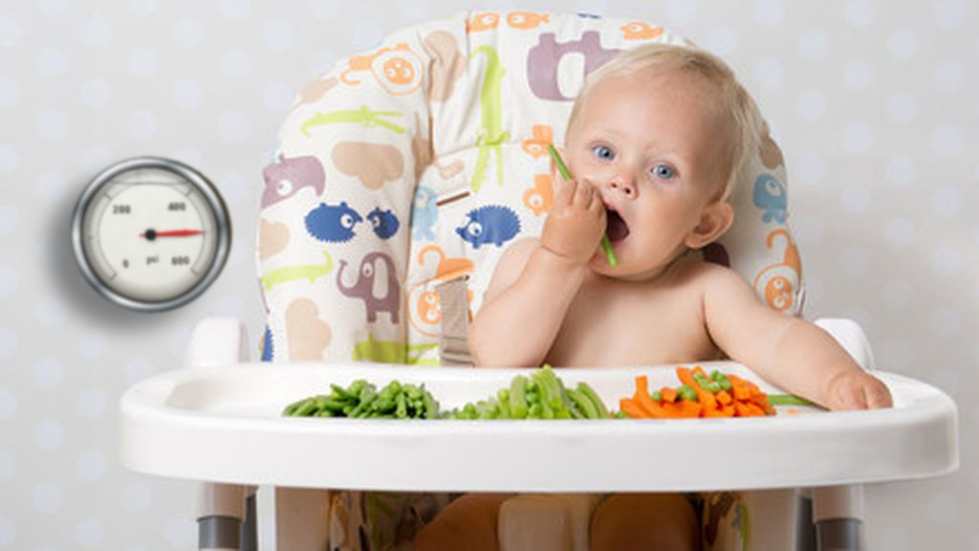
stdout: 500 psi
